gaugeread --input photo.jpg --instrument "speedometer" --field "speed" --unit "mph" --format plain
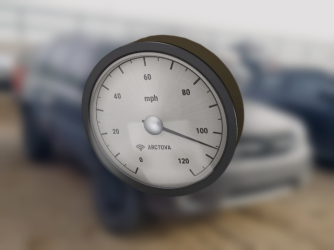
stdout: 105 mph
